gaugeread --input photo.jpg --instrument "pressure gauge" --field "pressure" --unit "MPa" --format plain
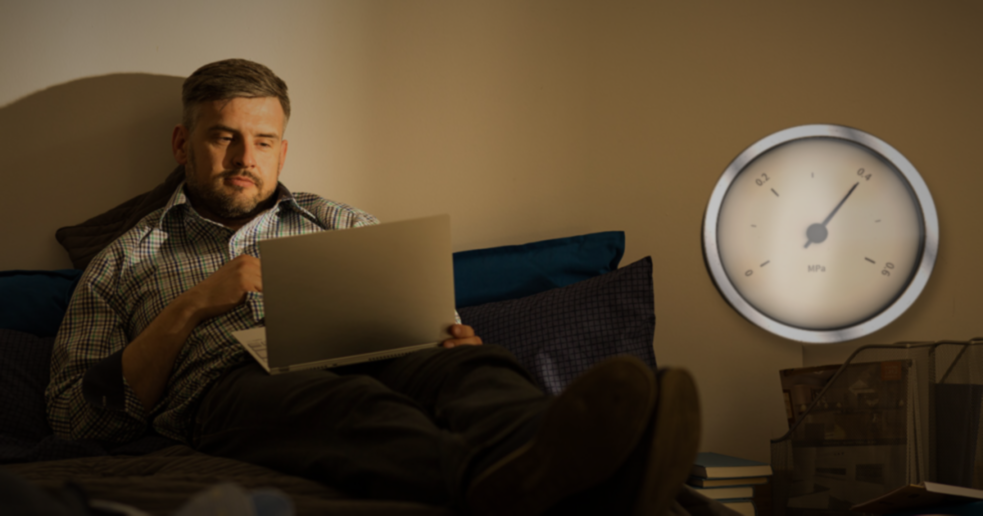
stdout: 0.4 MPa
